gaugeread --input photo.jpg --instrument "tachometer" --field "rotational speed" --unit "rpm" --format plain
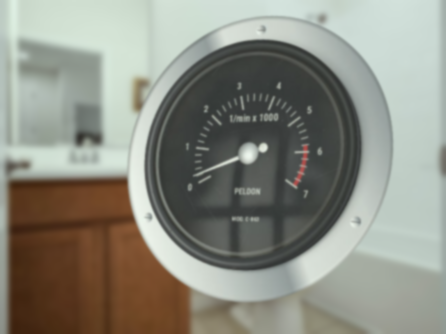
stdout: 200 rpm
